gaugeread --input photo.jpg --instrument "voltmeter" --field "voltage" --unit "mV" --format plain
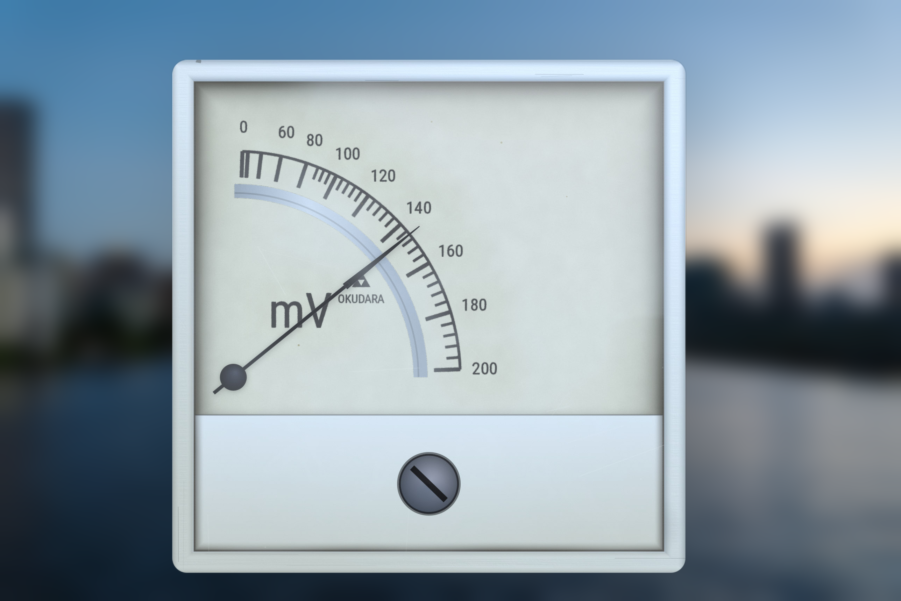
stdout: 146 mV
